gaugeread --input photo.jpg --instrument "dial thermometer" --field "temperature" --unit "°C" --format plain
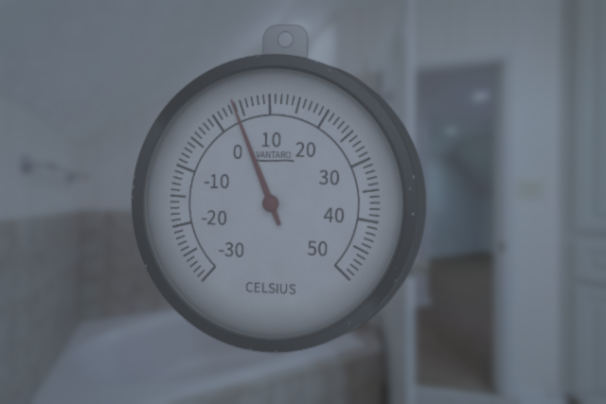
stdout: 4 °C
